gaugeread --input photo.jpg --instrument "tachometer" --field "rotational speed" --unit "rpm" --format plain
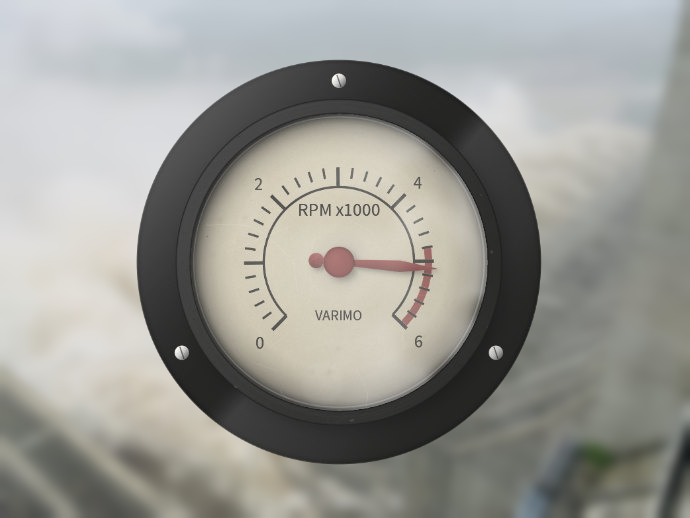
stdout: 5100 rpm
